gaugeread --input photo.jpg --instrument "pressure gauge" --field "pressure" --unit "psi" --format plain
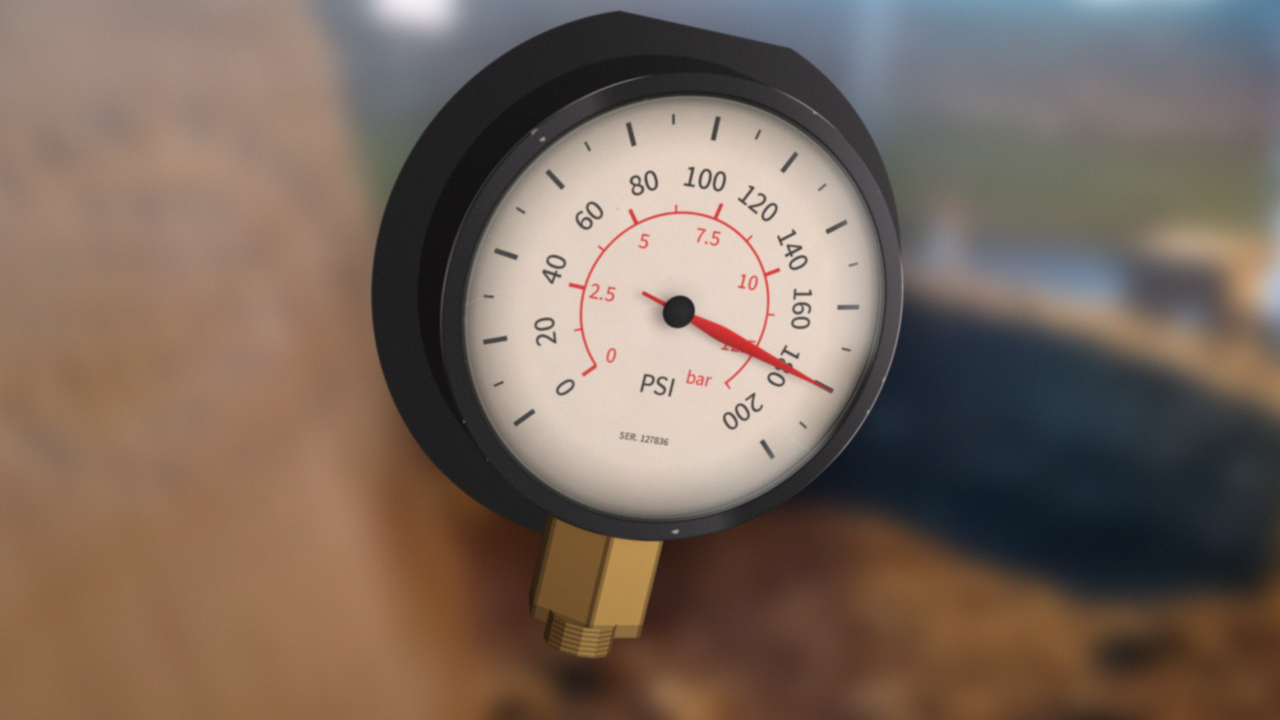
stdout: 180 psi
